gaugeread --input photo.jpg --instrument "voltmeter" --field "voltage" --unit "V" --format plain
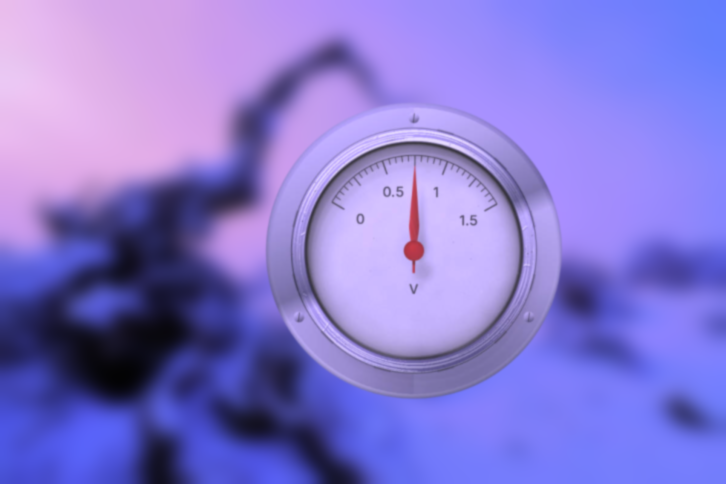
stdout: 0.75 V
